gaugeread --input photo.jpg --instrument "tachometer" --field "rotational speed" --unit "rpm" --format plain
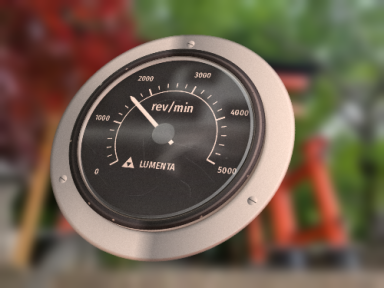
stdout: 1600 rpm
